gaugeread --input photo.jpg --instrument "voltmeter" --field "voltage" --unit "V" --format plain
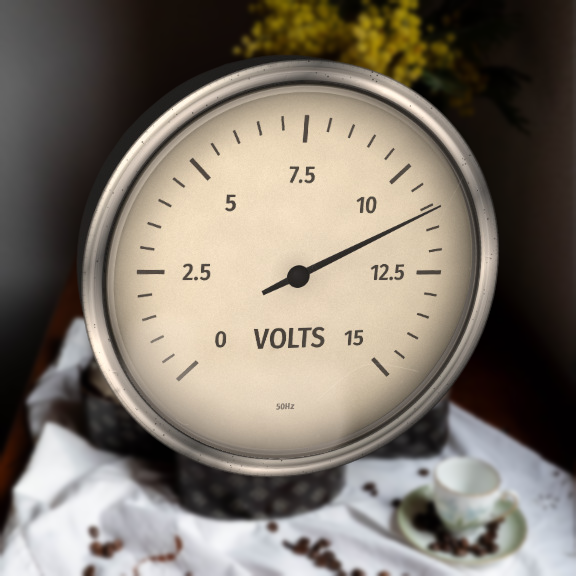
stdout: 11 V
